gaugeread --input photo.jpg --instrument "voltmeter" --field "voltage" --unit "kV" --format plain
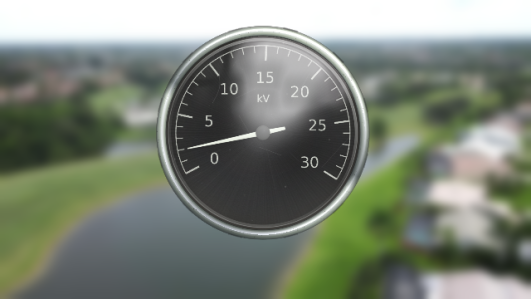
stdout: 2 kV
